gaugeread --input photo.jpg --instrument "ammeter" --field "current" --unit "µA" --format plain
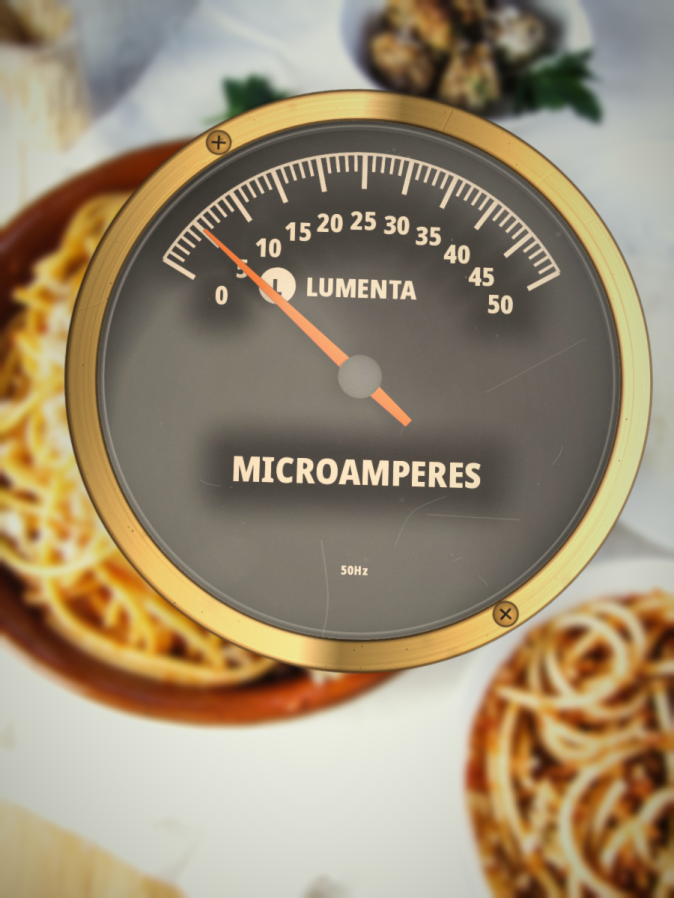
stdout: 5 µA
